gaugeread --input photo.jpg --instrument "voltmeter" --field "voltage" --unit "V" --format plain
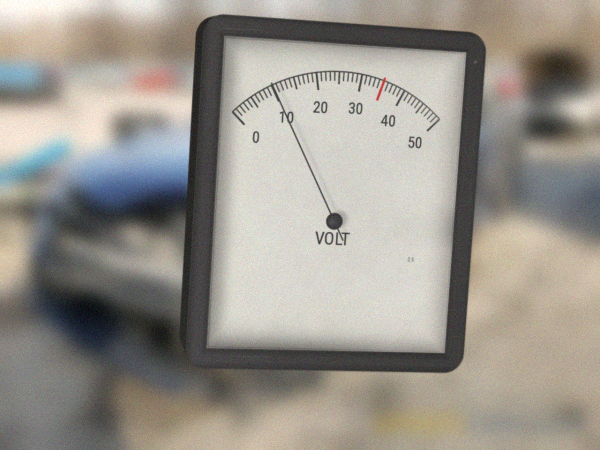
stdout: 10 V
